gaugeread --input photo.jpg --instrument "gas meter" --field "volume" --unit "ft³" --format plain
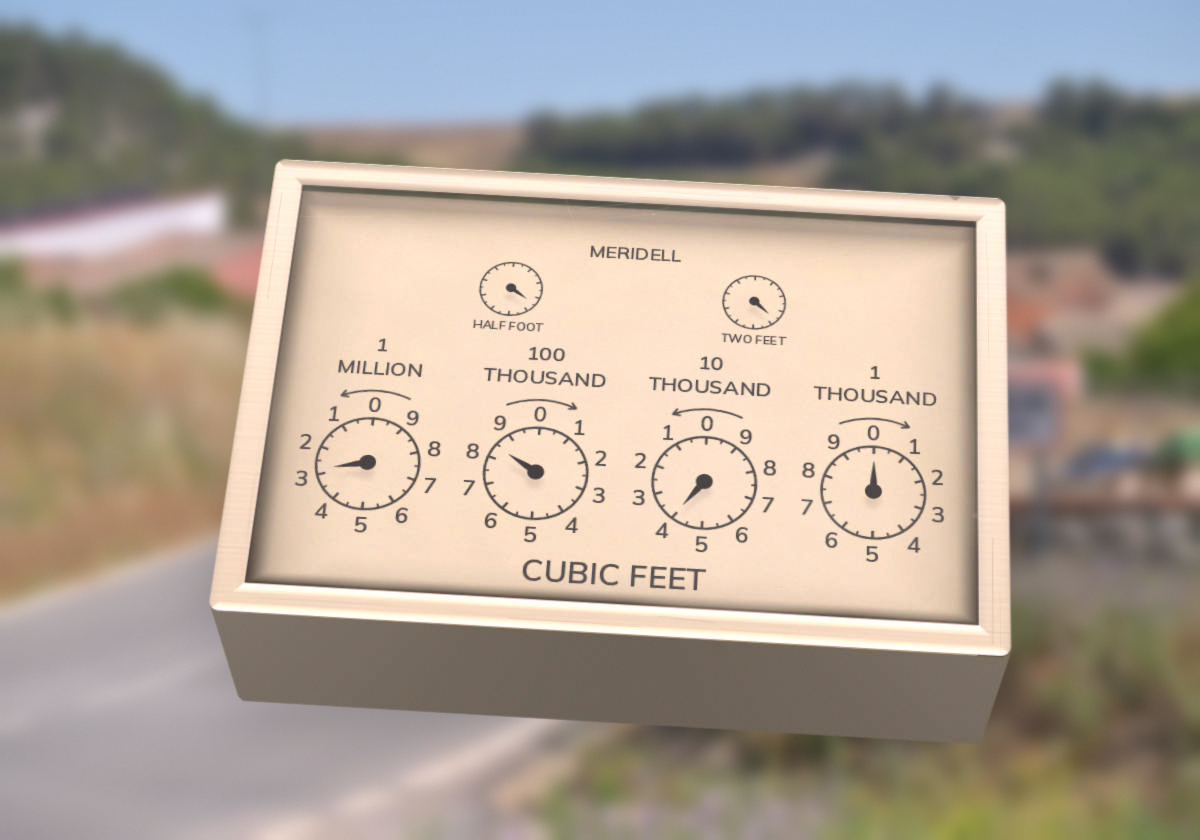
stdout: 284000 ft³
